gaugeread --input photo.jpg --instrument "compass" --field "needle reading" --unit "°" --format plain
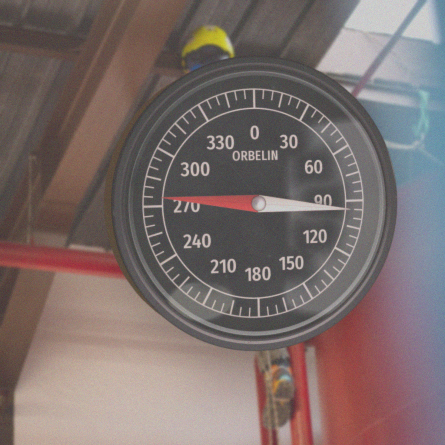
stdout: 275 °
